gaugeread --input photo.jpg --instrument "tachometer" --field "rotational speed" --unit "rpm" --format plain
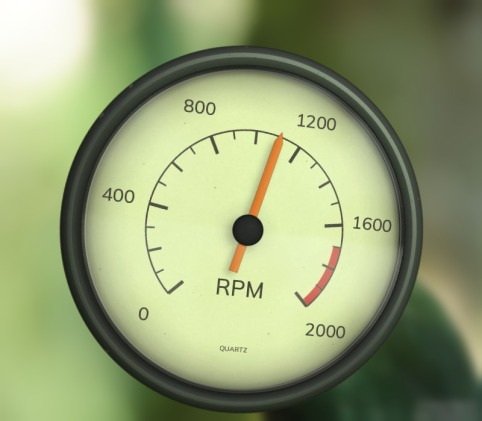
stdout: 1100 rpm
